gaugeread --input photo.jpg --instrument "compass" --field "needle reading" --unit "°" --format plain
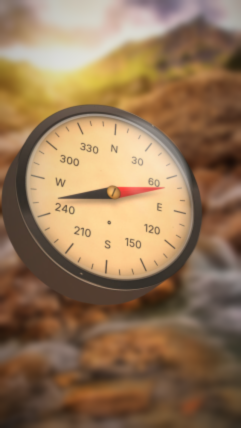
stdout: 70 °
